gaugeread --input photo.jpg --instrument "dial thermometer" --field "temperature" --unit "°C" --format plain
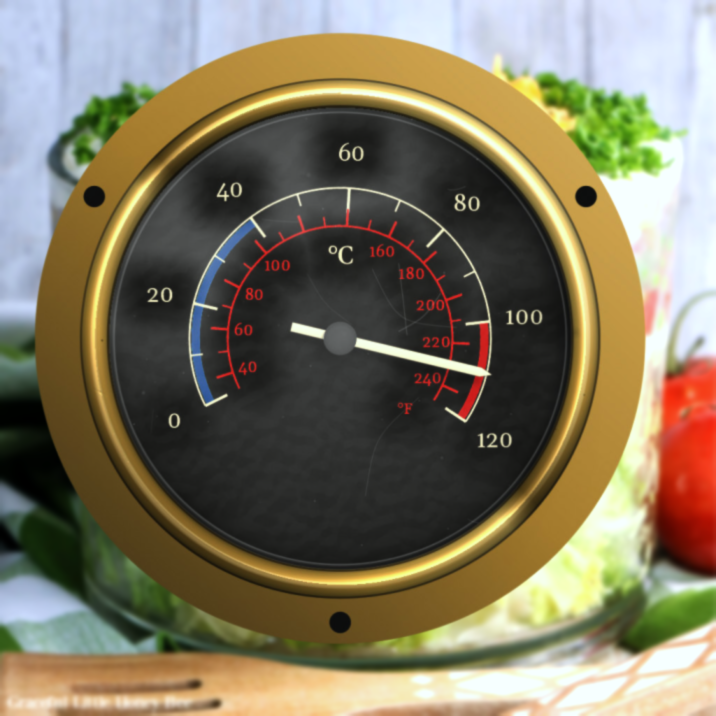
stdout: 110 °C
